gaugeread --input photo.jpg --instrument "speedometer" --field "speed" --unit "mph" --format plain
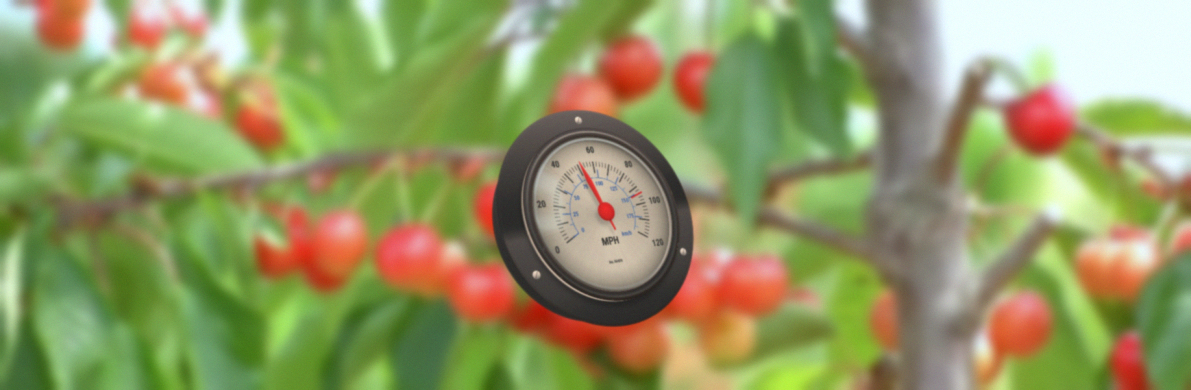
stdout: 50 mph
